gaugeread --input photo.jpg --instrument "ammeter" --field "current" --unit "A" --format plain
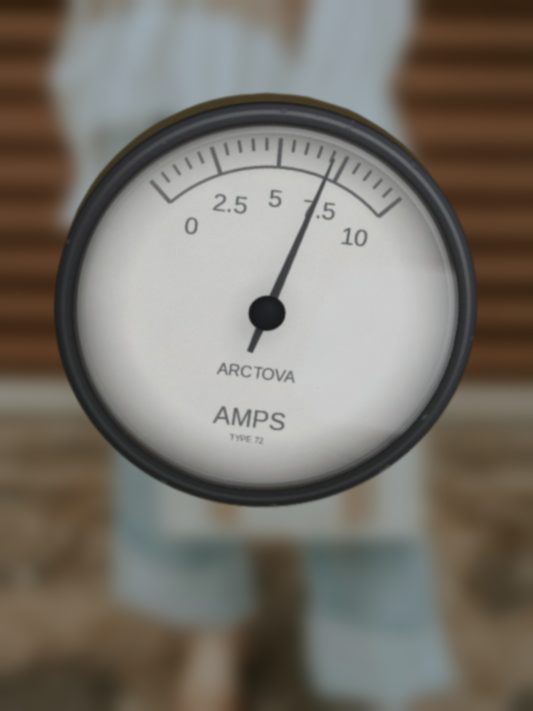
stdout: 7 A
